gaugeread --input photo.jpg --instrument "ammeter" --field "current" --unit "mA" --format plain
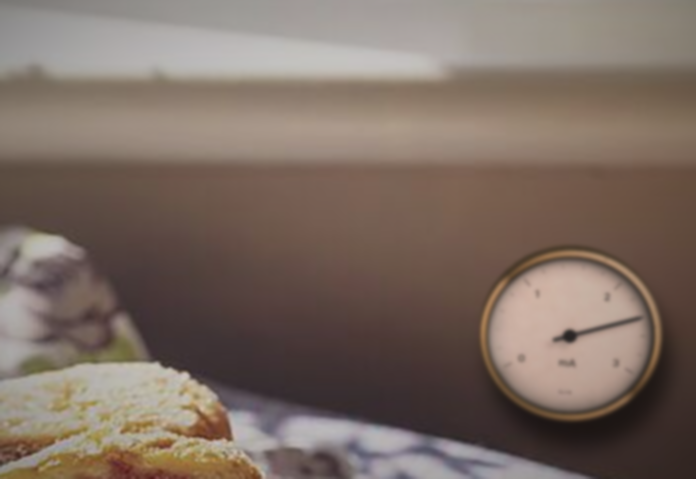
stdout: 2.4 mA
